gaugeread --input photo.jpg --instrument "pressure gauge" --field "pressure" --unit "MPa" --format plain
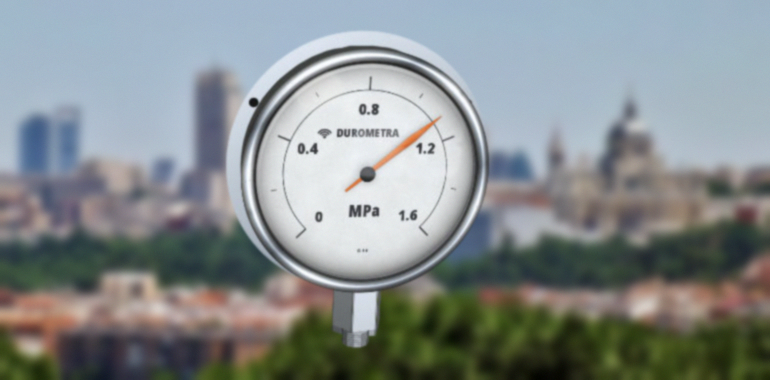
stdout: 1.1 MPa
